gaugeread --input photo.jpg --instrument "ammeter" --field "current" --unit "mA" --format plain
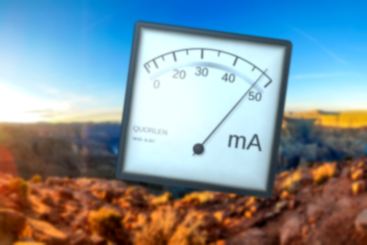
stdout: 47.5 mA
